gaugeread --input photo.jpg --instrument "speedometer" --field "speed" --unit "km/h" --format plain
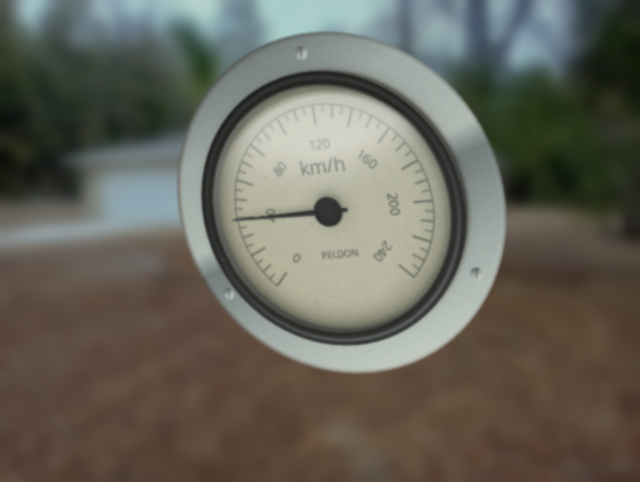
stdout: 40 km/h
